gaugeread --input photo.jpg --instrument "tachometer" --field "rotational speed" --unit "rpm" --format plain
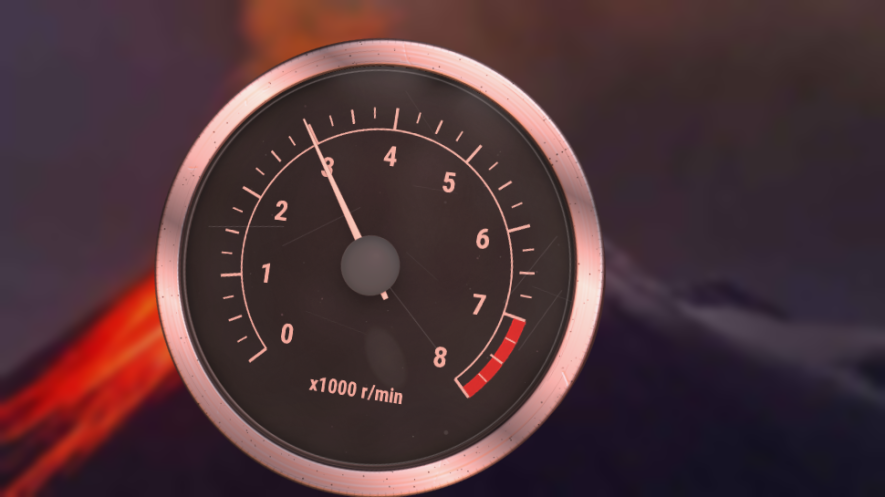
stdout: 3000 rpm
